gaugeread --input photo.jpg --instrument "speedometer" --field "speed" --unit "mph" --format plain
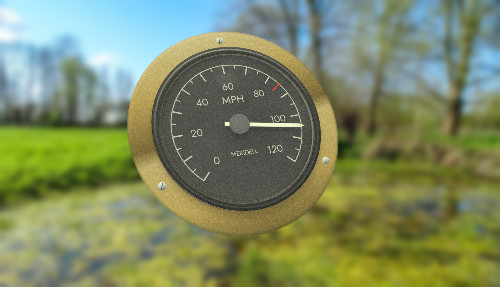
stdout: 105 mph
